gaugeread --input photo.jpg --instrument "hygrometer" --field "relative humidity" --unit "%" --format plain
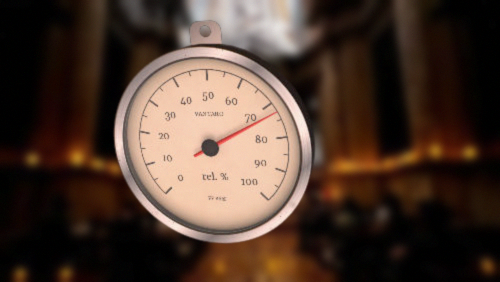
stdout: 72.5 %
